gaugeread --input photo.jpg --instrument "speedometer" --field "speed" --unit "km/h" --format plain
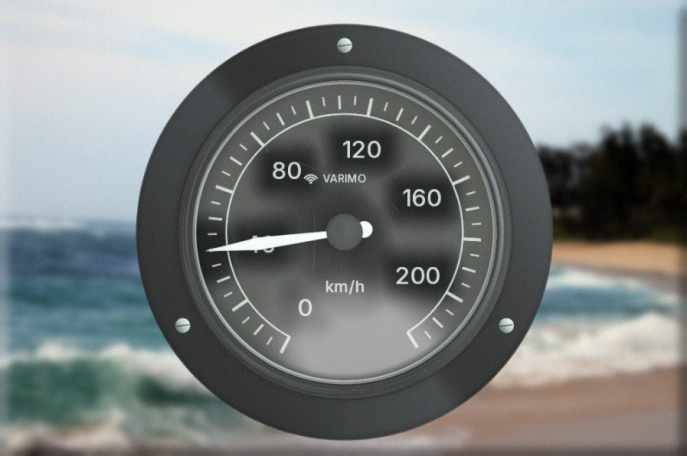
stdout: 40 km/h
